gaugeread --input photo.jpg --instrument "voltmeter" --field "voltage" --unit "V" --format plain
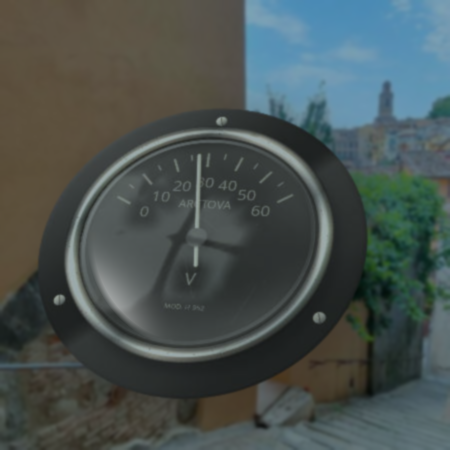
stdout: 27.5 V
